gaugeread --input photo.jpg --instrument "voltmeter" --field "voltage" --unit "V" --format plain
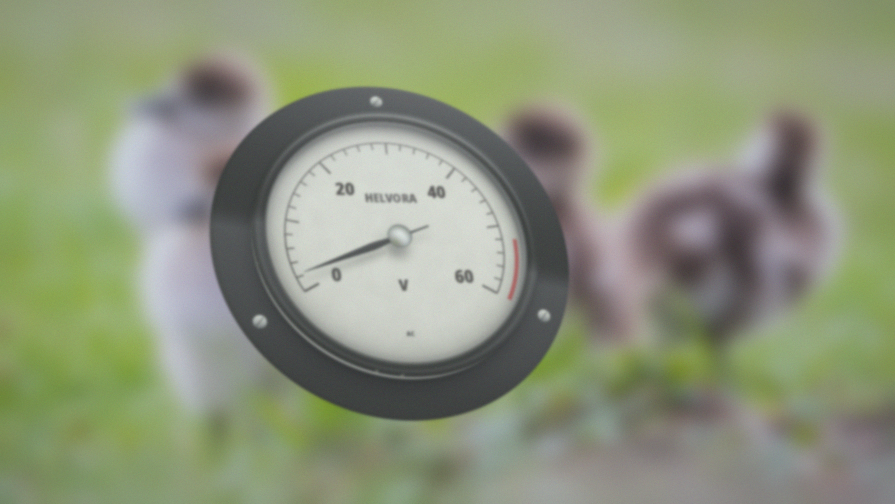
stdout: 2 V
